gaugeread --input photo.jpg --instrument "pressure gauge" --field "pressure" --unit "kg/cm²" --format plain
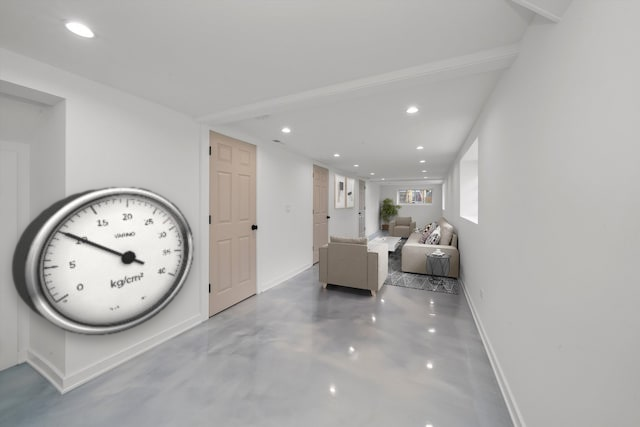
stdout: 10 kg/cm²
